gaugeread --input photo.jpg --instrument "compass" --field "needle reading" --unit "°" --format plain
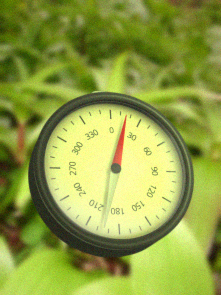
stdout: 15 °
